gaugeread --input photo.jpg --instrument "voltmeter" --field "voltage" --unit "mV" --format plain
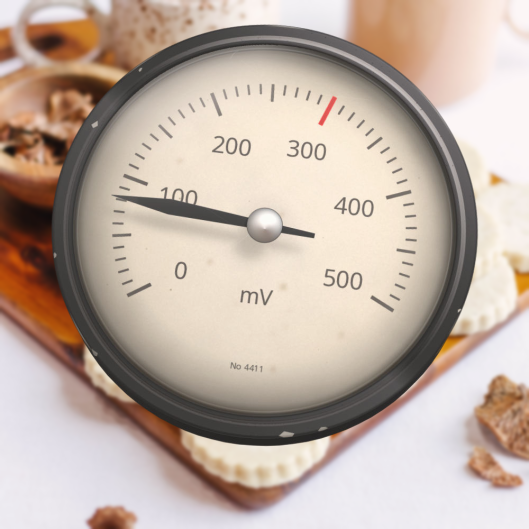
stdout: 80 mV
